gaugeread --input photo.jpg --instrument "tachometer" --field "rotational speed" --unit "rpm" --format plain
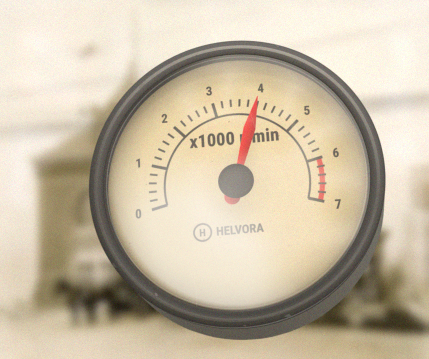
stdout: 4000 rpm
